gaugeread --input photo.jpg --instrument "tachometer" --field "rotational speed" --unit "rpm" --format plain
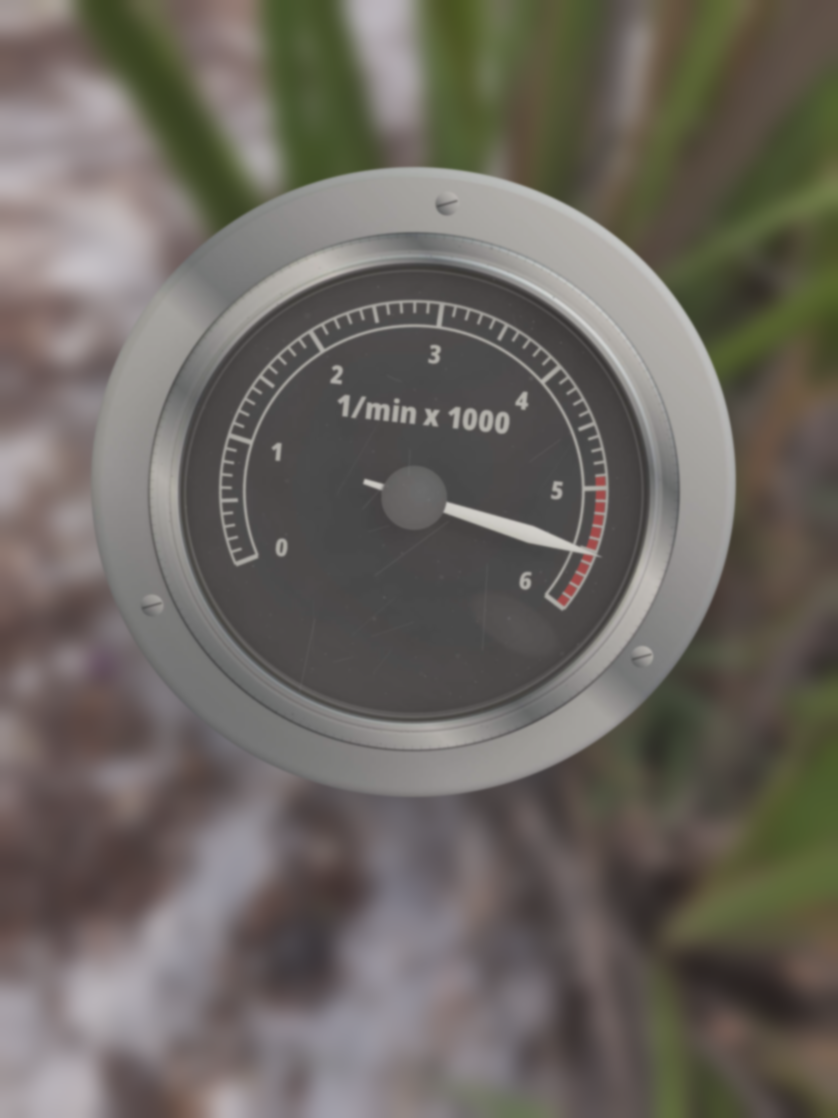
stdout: 5500 rpm
